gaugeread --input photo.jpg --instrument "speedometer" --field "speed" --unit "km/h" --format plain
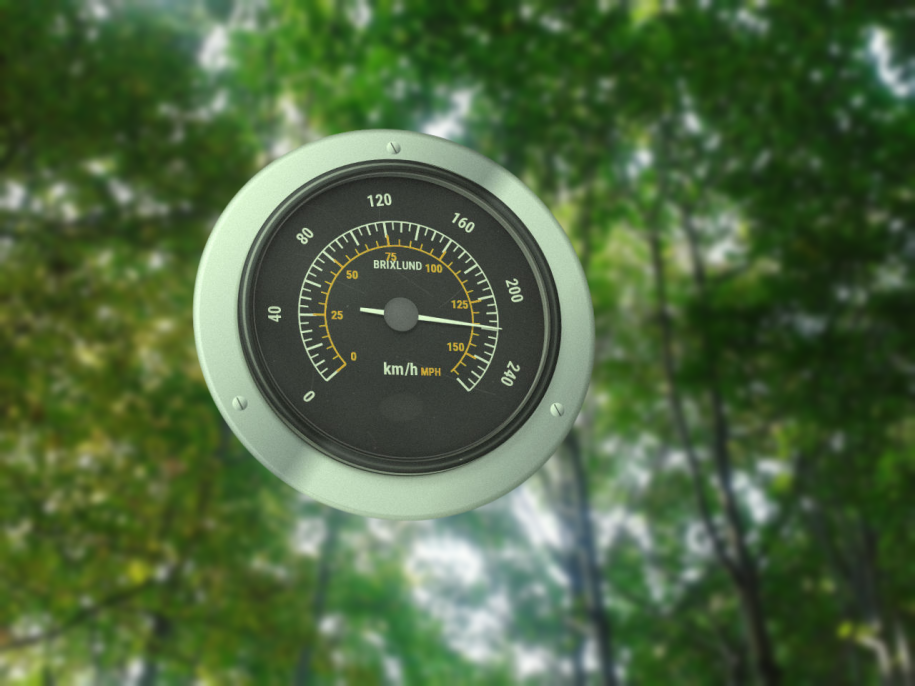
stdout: 220 km/h
